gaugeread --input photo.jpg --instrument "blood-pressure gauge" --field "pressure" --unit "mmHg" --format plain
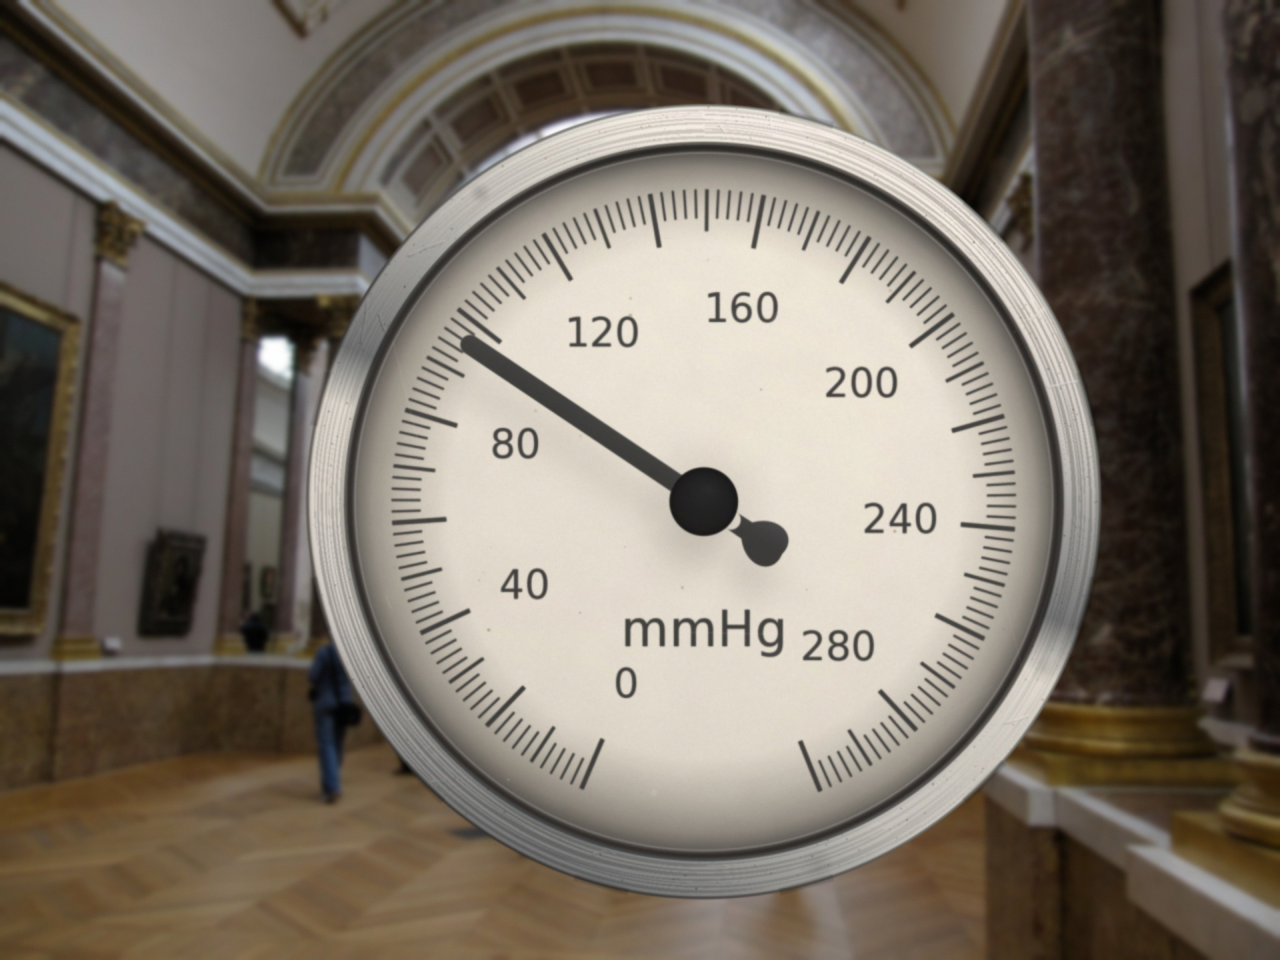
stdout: 96 mmHg
